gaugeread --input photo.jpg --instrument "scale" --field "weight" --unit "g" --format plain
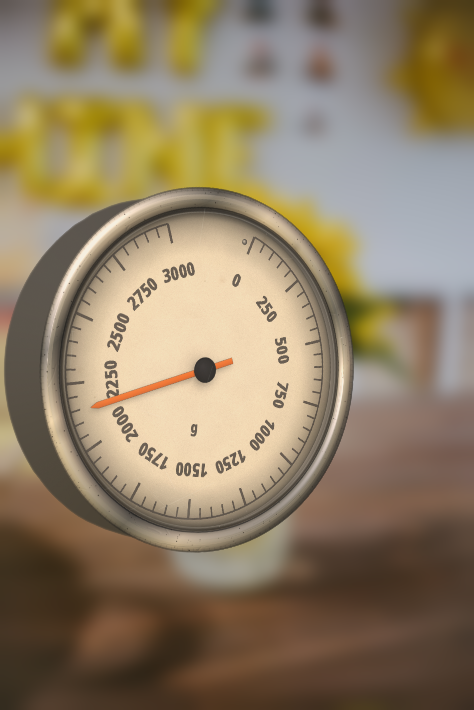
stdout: 2150 g
